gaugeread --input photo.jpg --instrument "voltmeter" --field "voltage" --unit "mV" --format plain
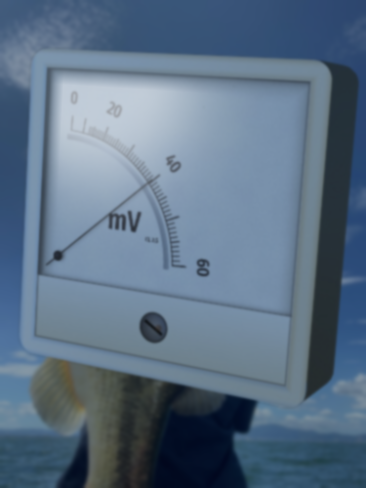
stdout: 40 mV
